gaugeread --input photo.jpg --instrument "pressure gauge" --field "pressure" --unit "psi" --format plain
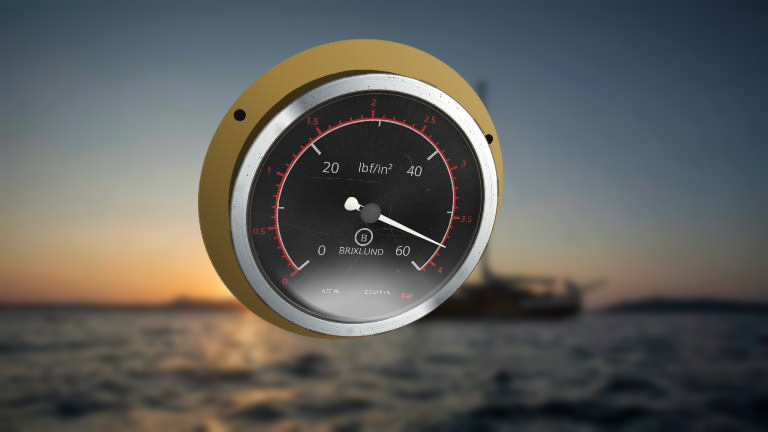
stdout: 55 psi
